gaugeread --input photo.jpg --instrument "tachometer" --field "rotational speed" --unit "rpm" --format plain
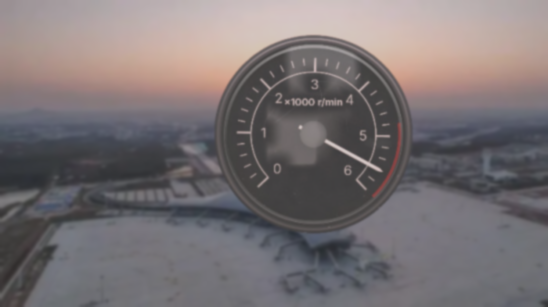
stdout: 5600 rpm
